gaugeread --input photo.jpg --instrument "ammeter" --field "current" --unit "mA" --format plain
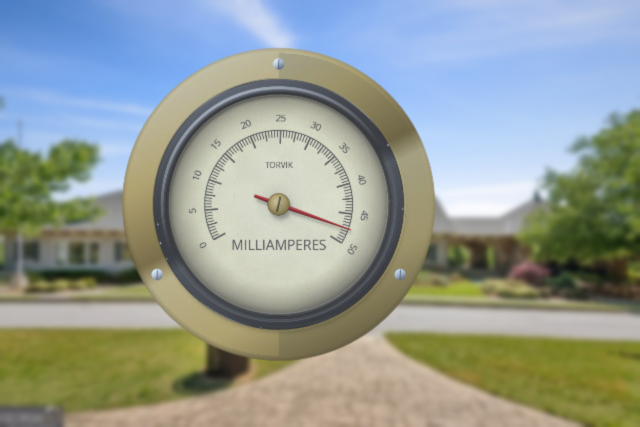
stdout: 47.5 mA
